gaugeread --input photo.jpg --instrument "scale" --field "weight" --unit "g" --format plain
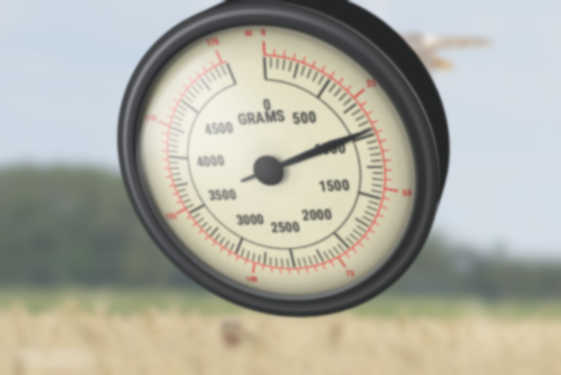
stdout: 950 g
